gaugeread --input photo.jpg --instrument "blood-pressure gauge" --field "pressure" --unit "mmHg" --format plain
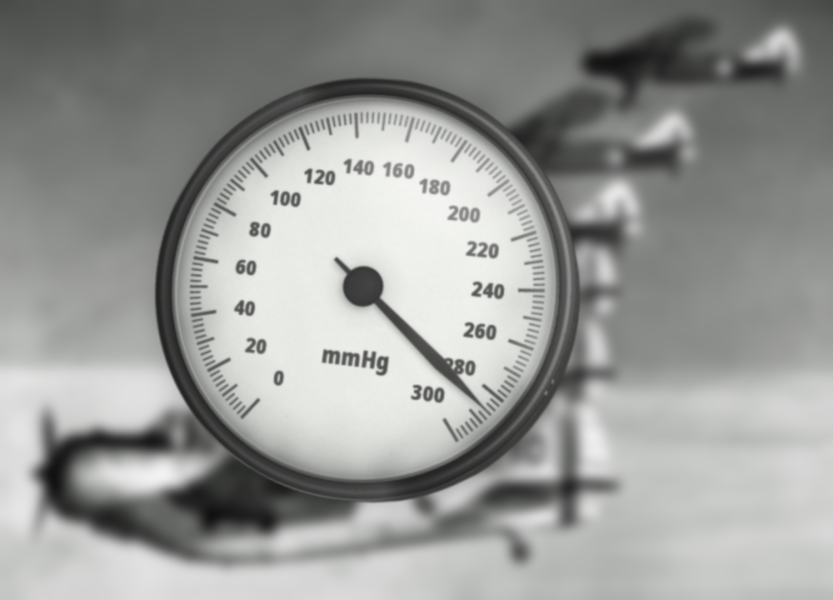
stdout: 286 mmHg
